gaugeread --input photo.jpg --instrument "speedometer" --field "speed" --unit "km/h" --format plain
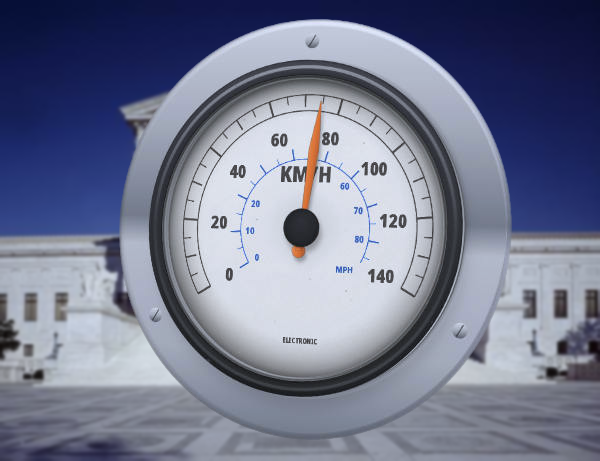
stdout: 75 km/h
